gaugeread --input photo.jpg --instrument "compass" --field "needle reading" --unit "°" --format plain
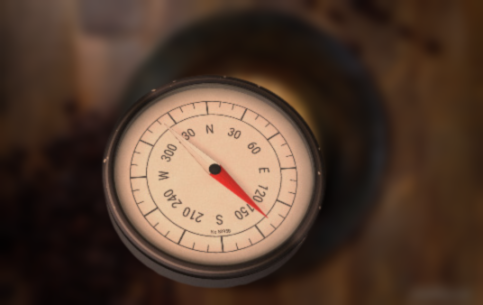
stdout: 140 °
